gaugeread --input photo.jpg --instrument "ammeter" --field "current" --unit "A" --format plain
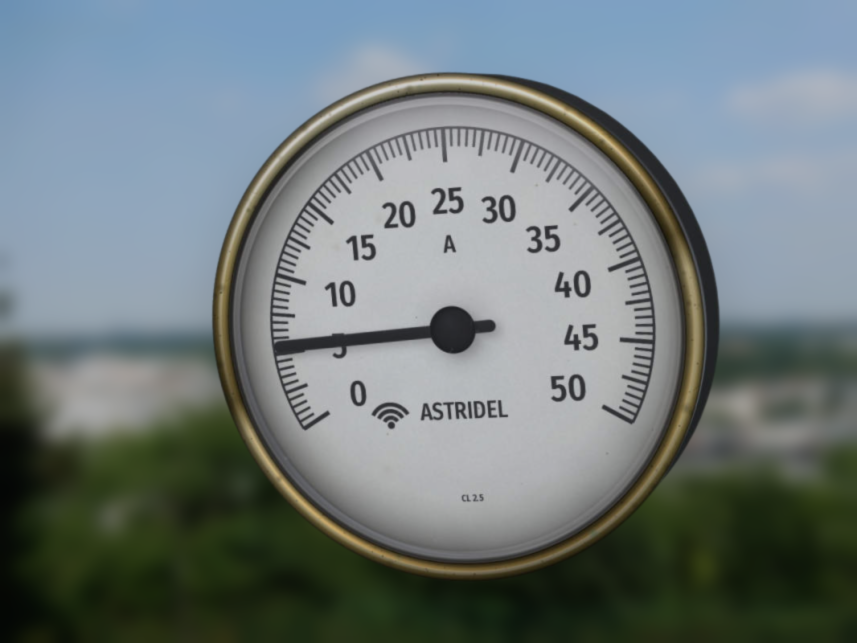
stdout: 5.5 A
